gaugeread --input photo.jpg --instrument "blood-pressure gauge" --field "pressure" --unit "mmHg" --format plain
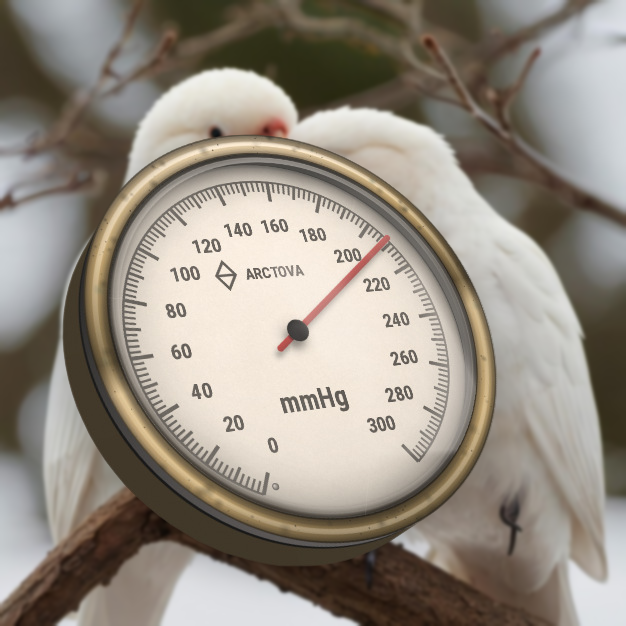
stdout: 208 mmHg
